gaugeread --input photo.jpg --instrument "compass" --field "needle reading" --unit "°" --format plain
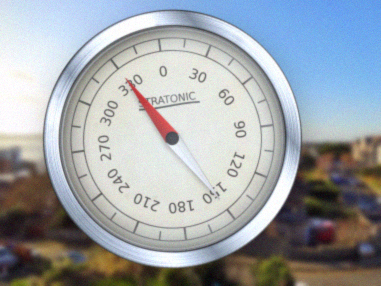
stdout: 330 °
